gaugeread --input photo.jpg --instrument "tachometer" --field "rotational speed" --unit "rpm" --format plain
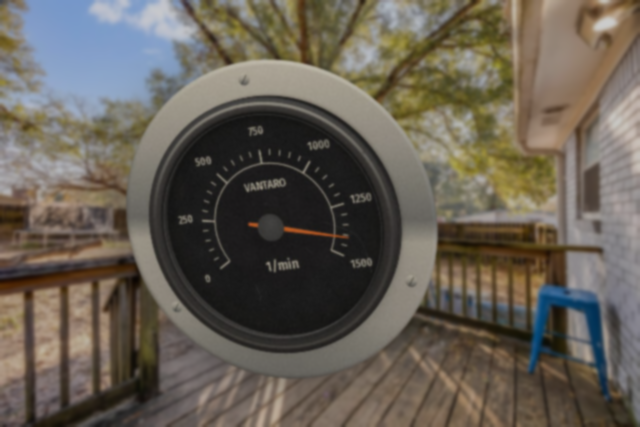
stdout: 1400 rpm
